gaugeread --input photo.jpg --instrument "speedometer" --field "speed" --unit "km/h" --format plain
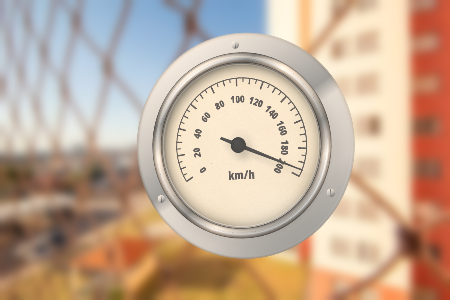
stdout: 195 km/h
